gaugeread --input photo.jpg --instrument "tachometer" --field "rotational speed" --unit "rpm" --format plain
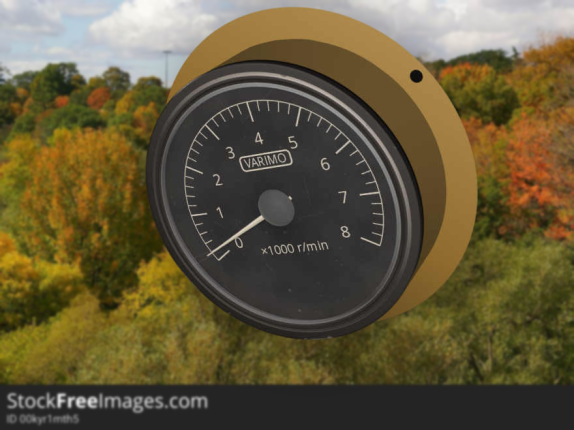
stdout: 200 rpm
